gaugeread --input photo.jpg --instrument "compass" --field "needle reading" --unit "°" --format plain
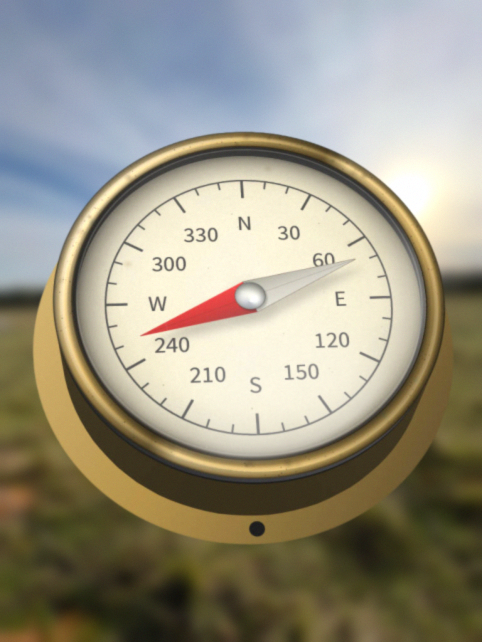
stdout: 250 °
